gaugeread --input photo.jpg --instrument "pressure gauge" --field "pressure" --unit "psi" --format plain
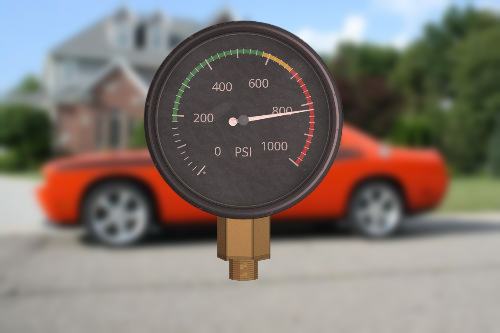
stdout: 820 psi
